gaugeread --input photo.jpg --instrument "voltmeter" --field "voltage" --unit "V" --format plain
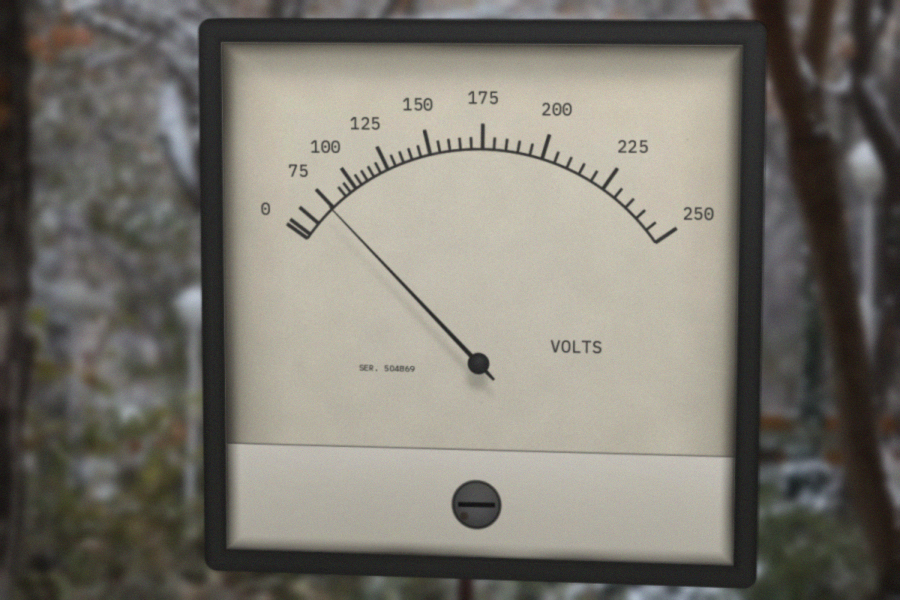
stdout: 75 V
